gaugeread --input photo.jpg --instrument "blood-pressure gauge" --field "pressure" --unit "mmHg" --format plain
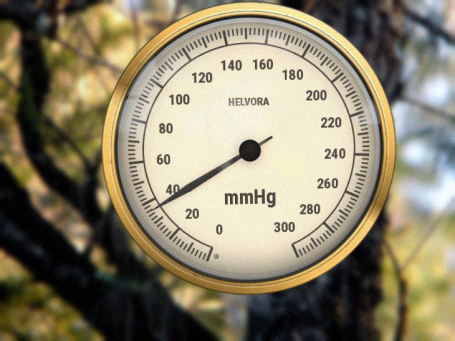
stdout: 36 mmHg
